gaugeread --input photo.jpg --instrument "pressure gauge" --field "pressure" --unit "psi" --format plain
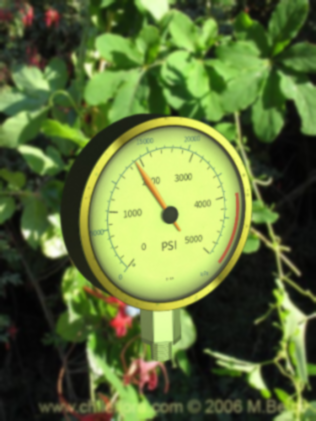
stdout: 1900 psi
